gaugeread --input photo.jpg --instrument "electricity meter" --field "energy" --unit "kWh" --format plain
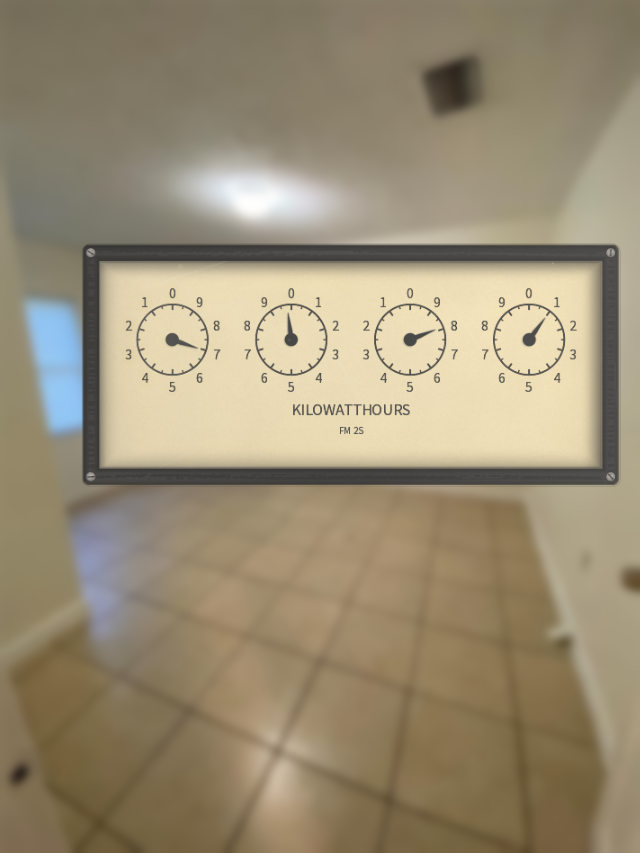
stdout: 6981 kWh
